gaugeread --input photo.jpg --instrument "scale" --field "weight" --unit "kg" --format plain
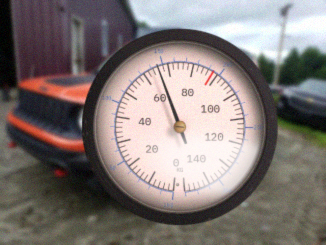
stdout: 66 kg
